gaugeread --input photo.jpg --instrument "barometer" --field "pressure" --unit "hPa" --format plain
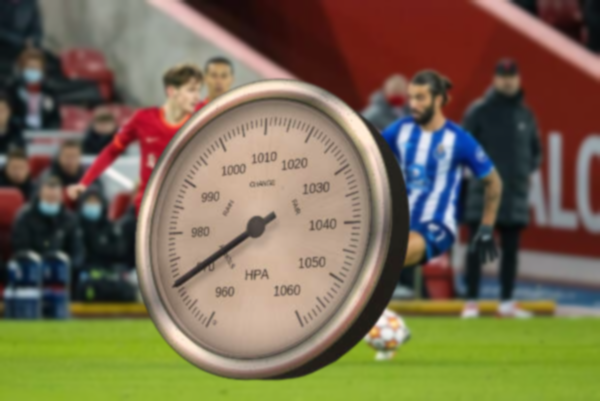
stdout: 970 hPa
